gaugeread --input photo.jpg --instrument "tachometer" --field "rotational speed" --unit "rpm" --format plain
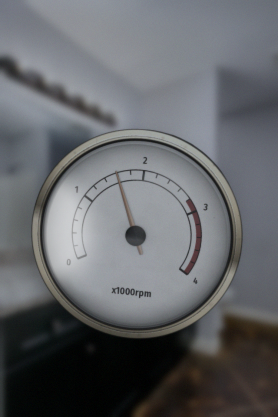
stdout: 1600 rpm
